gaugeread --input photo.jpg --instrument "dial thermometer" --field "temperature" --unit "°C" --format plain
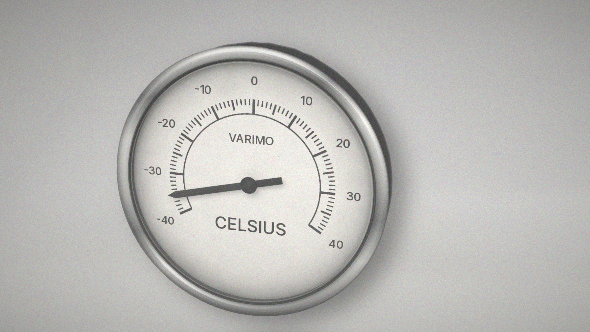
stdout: -35 °C
